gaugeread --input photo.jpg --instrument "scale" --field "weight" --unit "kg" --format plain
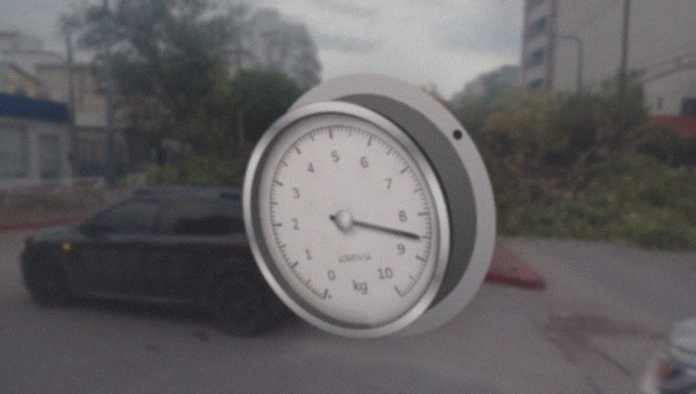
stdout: 8.5 kg
